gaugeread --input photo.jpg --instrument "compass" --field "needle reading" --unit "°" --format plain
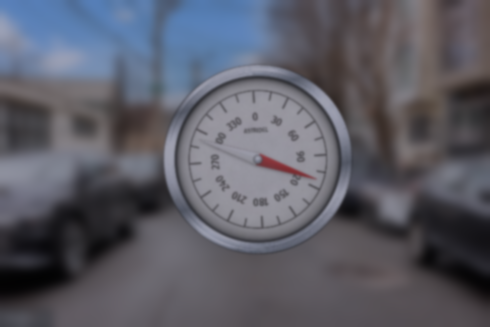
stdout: 112.5 °
